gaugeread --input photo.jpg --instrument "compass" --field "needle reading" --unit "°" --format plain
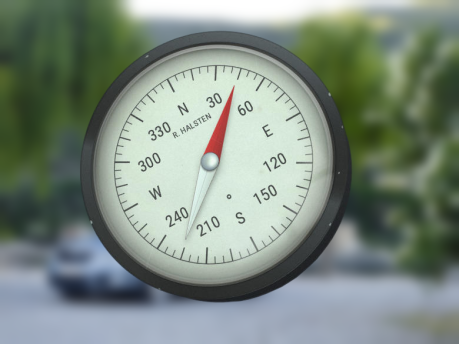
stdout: 45 °
